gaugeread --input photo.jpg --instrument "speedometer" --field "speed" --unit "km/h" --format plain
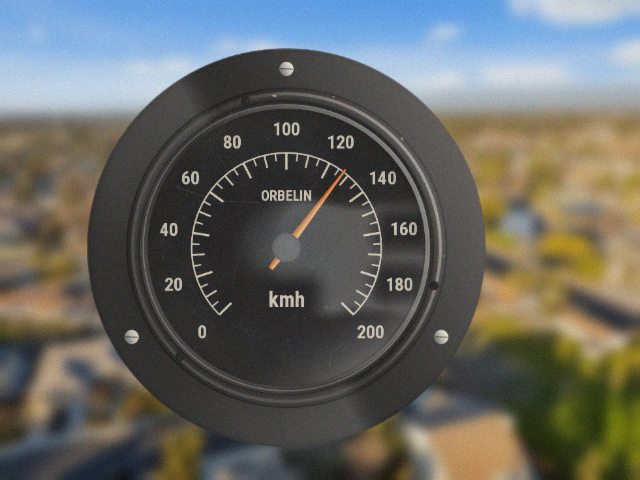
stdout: 127.5 km/h
